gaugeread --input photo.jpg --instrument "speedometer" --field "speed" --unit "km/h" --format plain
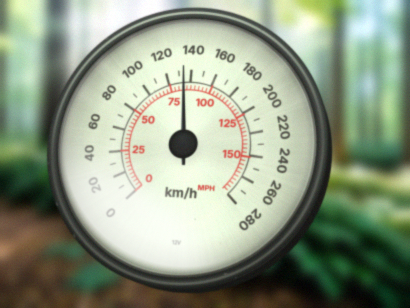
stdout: 135 km/h
